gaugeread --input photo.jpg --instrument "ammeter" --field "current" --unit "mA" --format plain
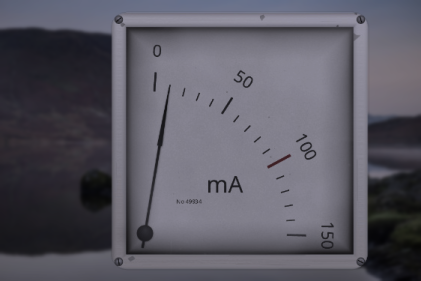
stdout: 10 mA
